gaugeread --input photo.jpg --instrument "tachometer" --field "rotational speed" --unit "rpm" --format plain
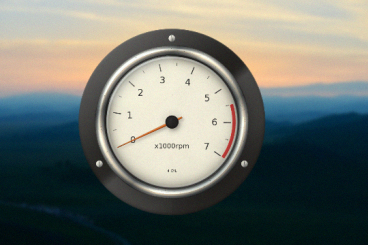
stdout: 0 rpm
